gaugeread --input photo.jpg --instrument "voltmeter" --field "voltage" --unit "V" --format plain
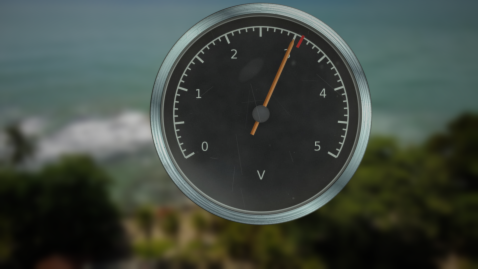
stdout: 3 V
